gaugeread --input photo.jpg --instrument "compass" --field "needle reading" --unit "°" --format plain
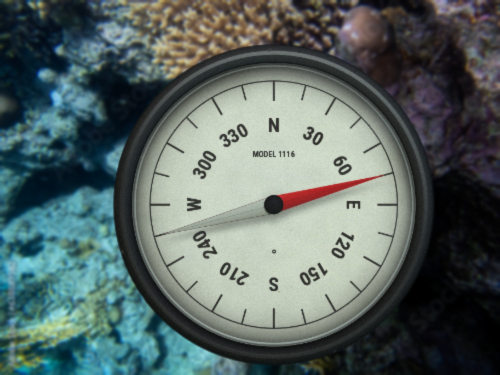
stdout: 75 °
